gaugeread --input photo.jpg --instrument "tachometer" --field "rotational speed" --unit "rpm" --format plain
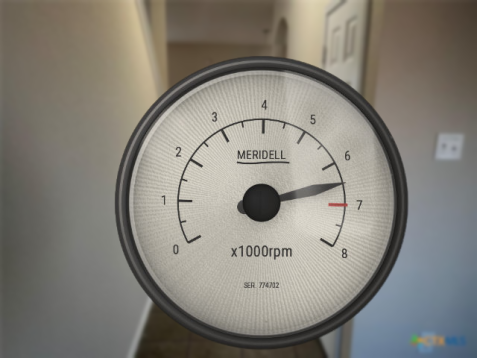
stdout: 6500 rpm
